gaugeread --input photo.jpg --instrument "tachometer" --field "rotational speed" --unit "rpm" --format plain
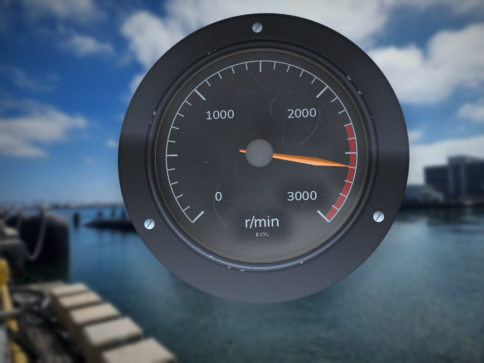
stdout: 2600 rpm
